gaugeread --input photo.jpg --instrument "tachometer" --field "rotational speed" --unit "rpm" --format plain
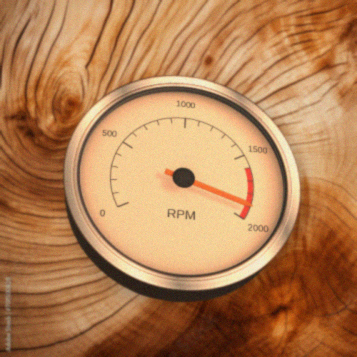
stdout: 1900 rpm
